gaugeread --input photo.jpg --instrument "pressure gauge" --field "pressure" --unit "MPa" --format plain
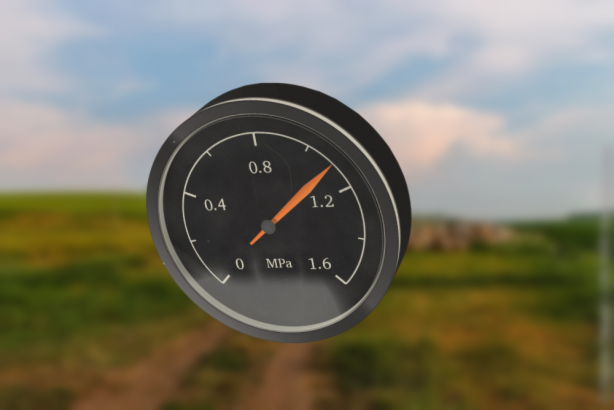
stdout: 1.1 MPa
